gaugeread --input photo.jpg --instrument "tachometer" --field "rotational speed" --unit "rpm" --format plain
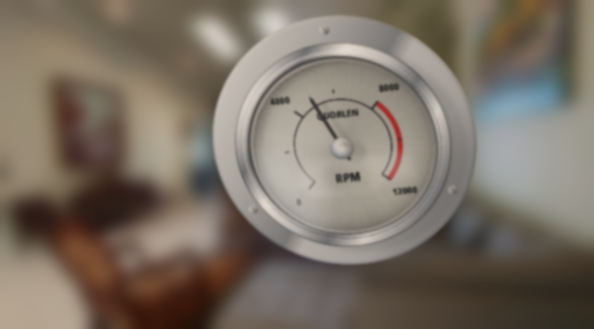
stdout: 5000 rpm
